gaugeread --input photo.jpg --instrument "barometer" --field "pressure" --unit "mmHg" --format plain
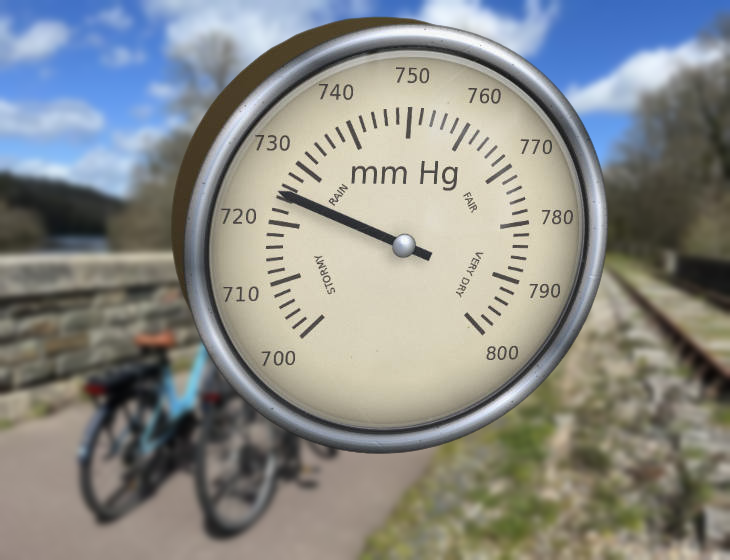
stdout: 725 mmHg
